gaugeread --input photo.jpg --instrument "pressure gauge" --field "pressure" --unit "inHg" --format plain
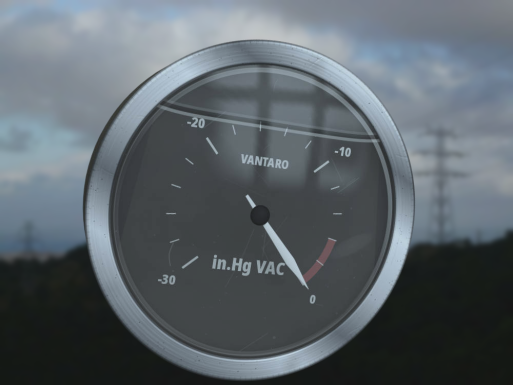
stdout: 0 inHg
